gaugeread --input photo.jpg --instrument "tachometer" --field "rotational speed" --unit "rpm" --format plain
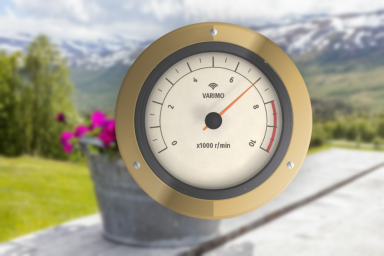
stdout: 7000 rpm
